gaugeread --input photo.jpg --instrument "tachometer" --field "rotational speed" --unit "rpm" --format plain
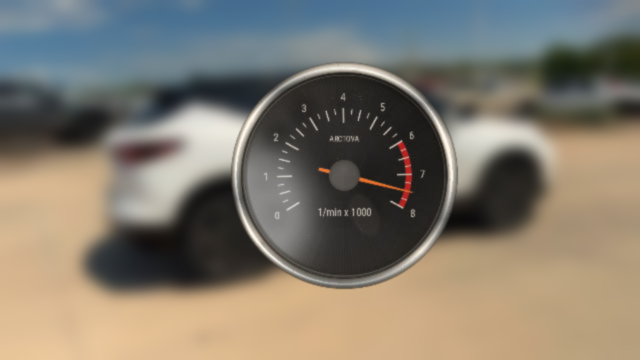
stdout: 7500 rpm
